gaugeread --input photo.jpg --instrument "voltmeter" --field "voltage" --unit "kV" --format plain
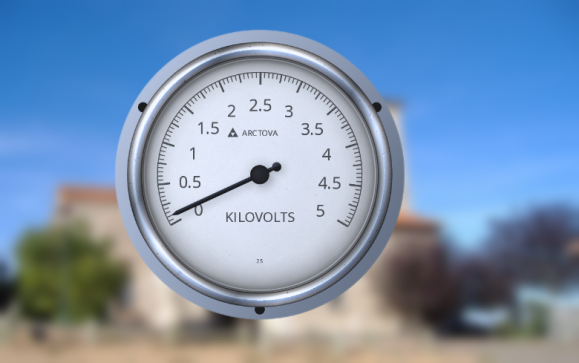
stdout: 0.1 kV
